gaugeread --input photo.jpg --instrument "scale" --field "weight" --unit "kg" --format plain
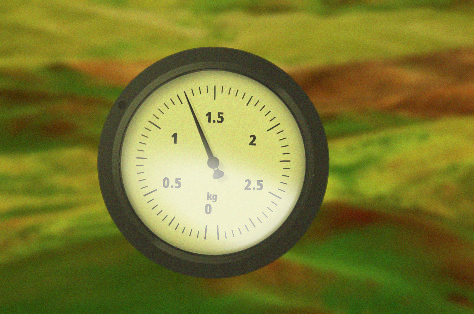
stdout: 1.3 kg
